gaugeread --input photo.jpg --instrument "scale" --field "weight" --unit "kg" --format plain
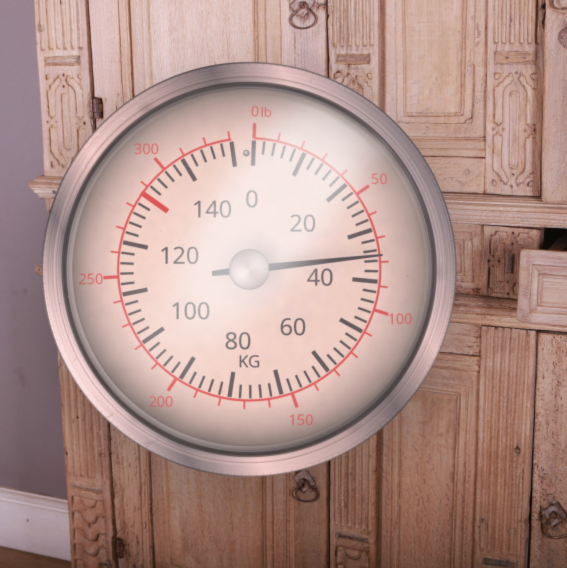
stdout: 35 kg
